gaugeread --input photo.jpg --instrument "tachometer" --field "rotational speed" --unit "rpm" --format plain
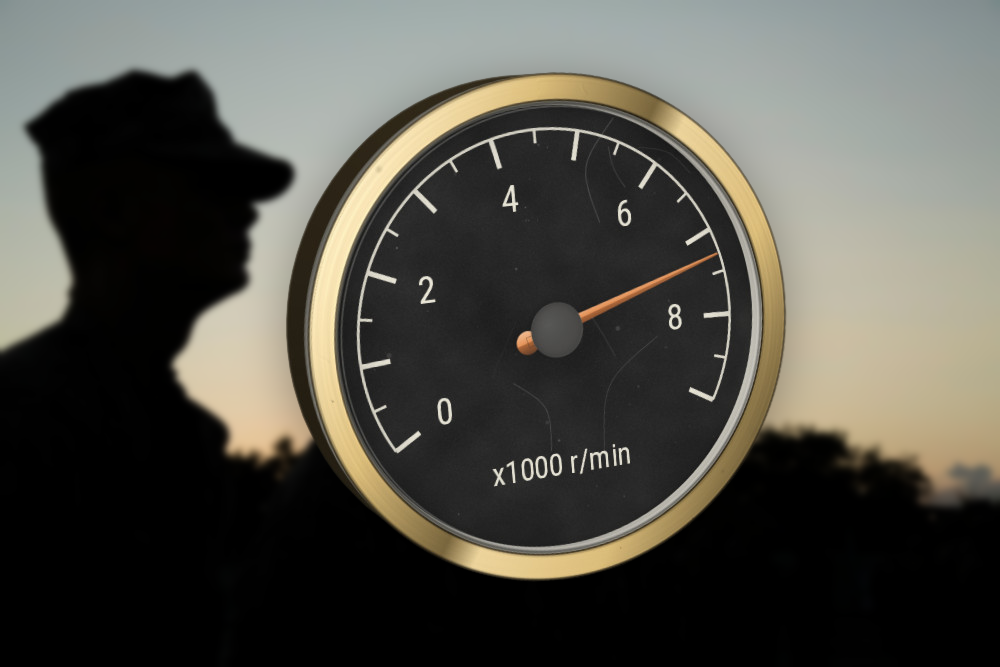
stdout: 7250 rpm
